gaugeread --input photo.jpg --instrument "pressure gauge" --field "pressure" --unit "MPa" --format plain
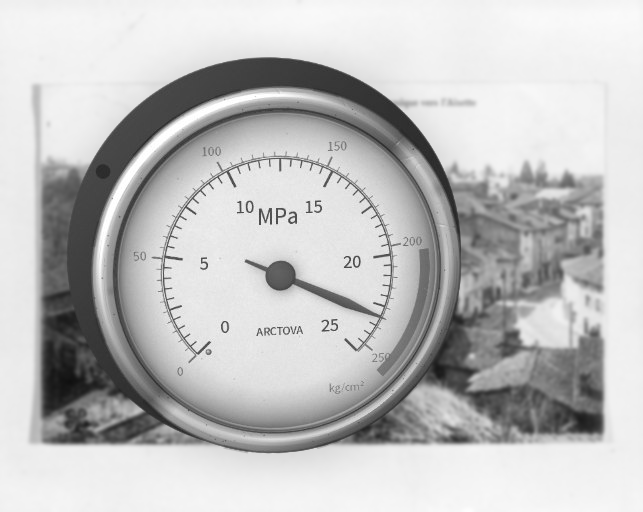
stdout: 23 MPa
